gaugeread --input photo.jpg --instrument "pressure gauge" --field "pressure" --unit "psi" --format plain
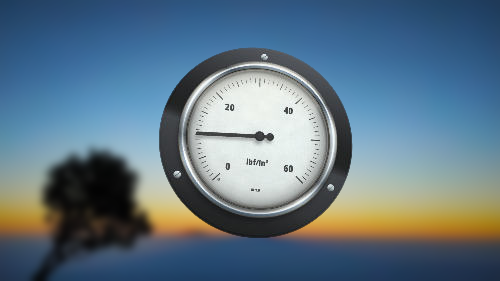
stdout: 10 psi
